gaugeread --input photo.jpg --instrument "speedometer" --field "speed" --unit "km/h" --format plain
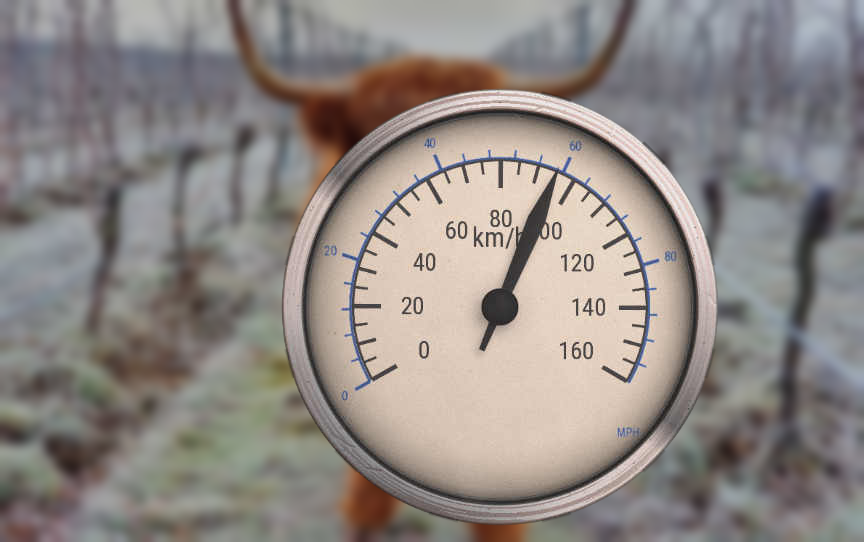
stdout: 95 km/h
